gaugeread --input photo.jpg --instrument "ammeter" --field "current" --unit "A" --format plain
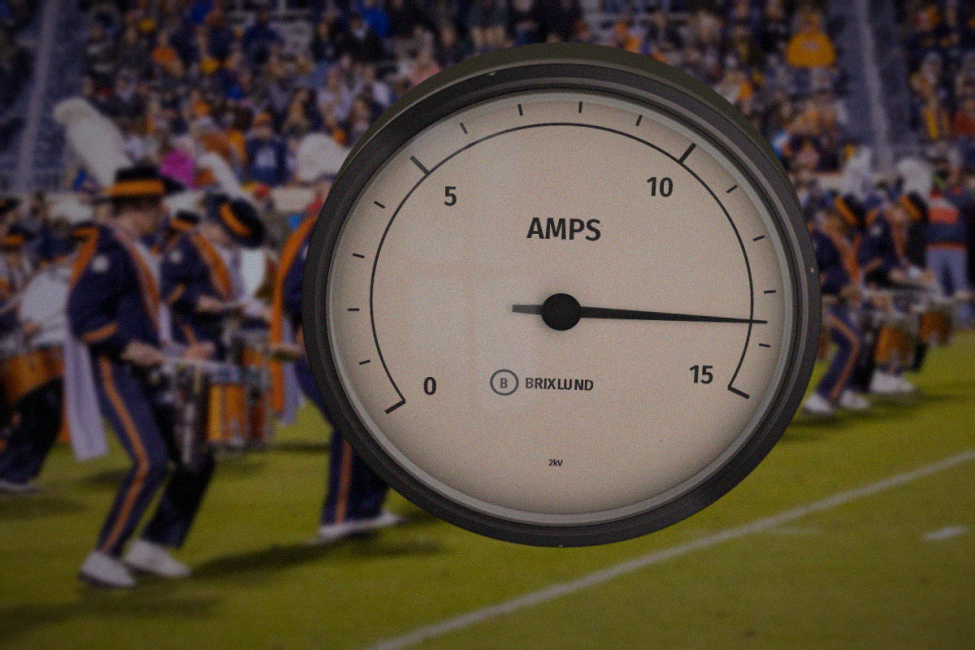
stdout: 13.5 A
